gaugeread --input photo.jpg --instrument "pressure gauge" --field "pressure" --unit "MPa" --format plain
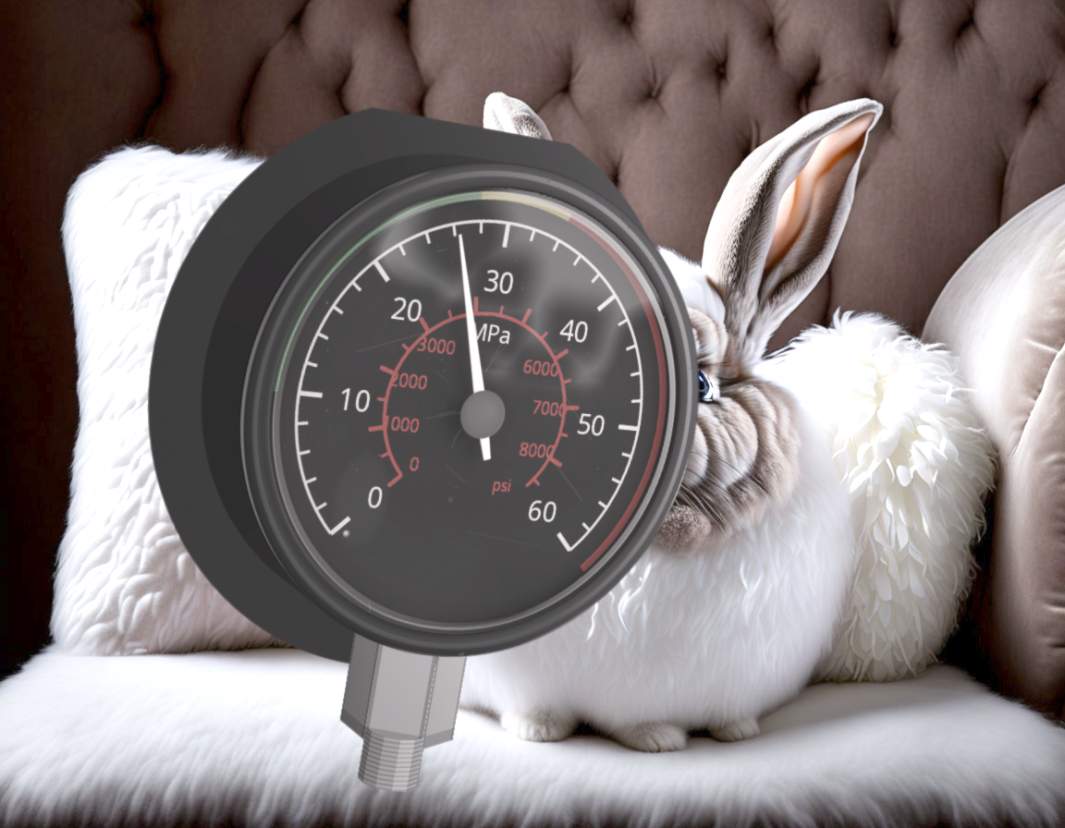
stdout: 26 MPa
